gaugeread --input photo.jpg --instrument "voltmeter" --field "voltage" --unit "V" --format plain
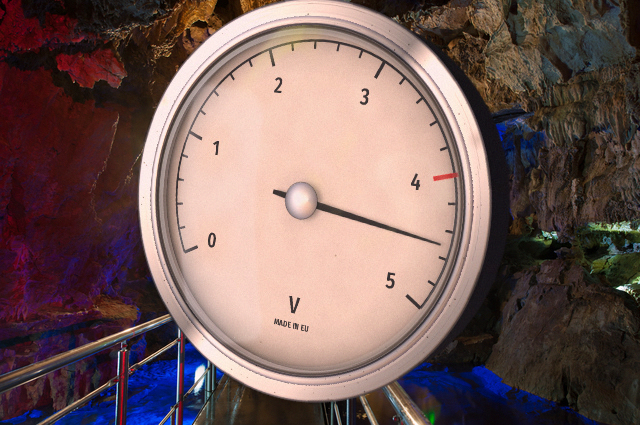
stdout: 4.5 V
